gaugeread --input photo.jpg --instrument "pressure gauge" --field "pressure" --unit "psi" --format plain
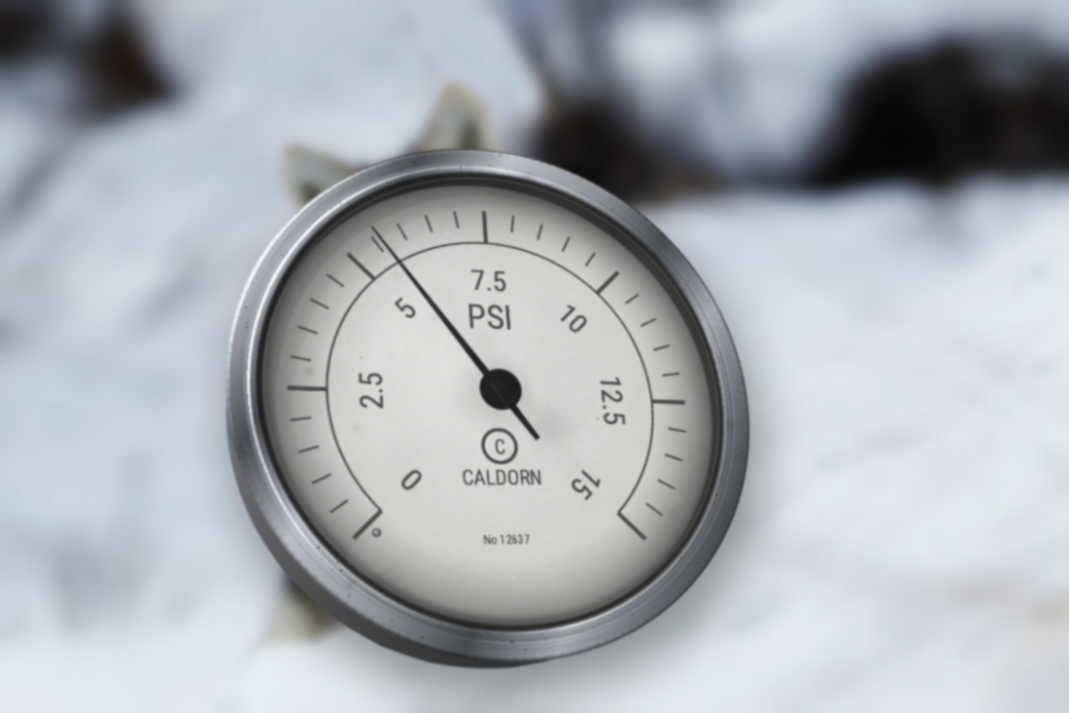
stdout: 5.5 psi
